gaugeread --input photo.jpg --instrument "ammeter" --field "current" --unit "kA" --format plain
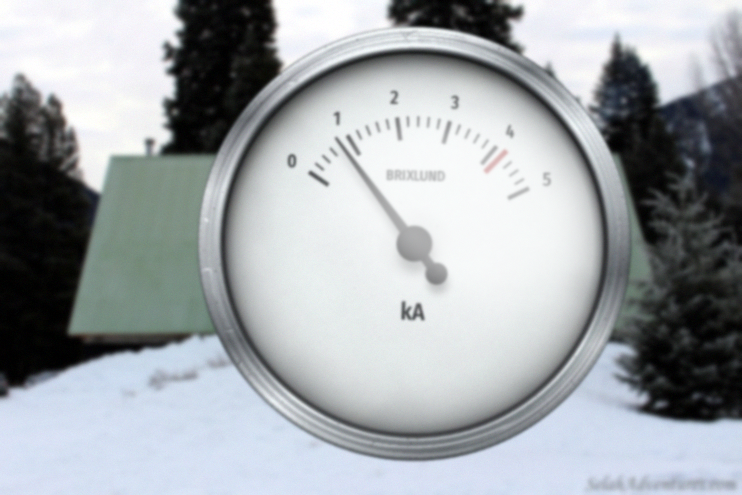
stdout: 0.8 kA
